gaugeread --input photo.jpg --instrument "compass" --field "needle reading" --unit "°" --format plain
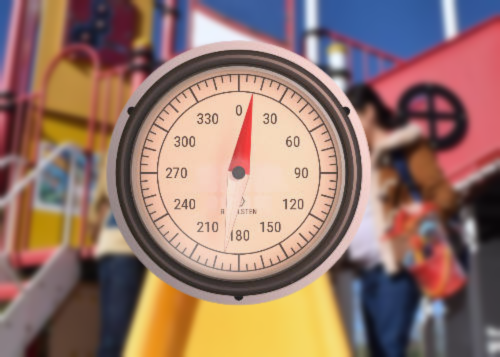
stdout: 10 °
